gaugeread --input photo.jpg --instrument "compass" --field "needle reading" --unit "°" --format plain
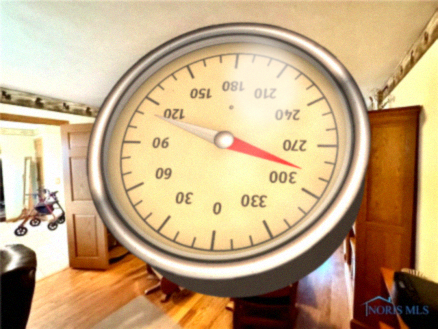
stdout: 290 °
